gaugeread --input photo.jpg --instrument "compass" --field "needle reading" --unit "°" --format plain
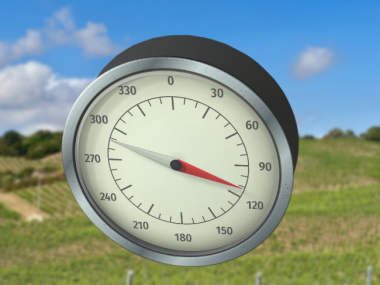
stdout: 110 °
